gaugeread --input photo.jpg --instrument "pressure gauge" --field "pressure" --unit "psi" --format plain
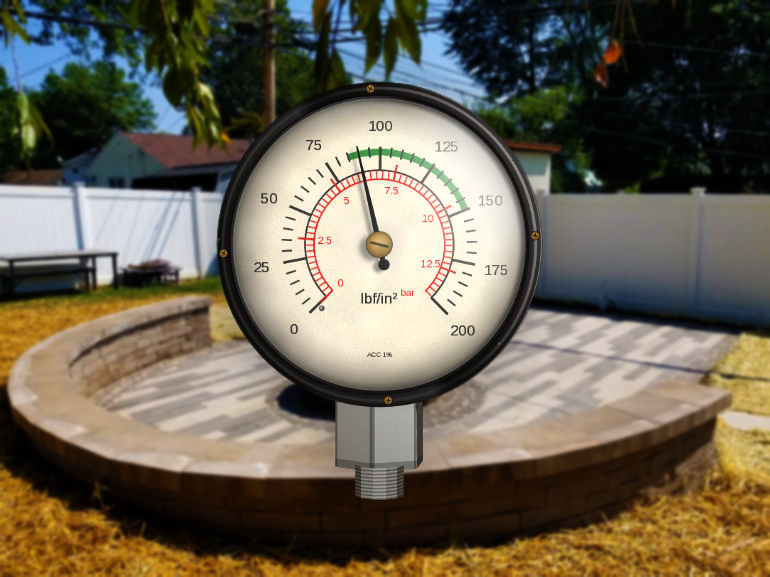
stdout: 90 psi
